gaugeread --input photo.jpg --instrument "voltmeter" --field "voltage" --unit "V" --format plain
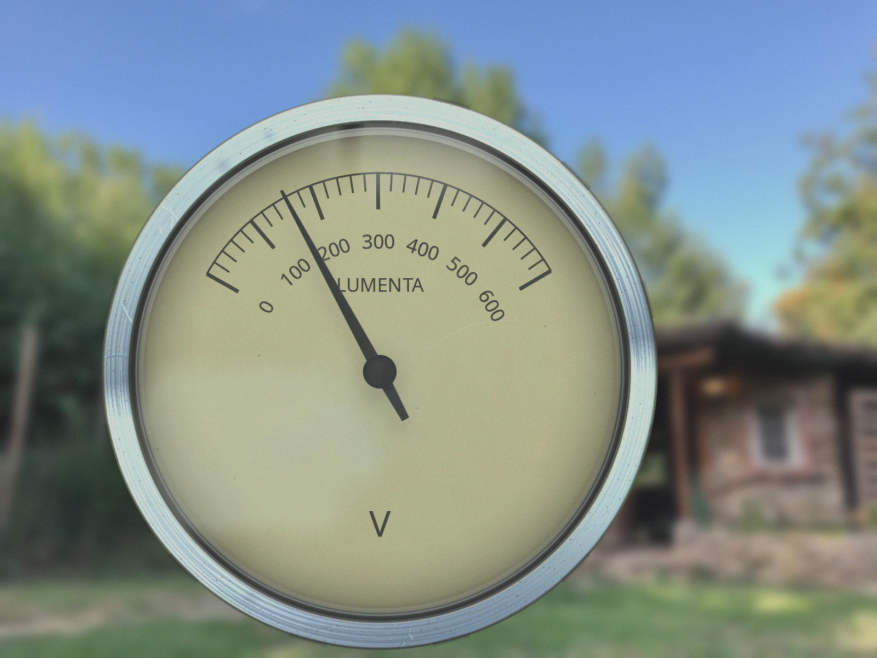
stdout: 160 V
